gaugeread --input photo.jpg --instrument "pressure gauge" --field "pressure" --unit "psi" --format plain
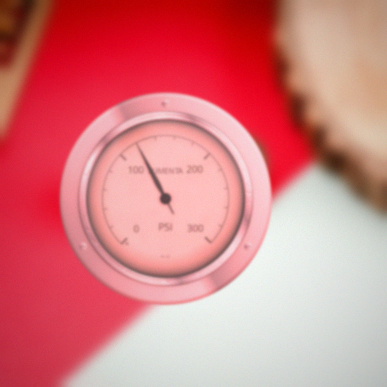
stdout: 120 psi
